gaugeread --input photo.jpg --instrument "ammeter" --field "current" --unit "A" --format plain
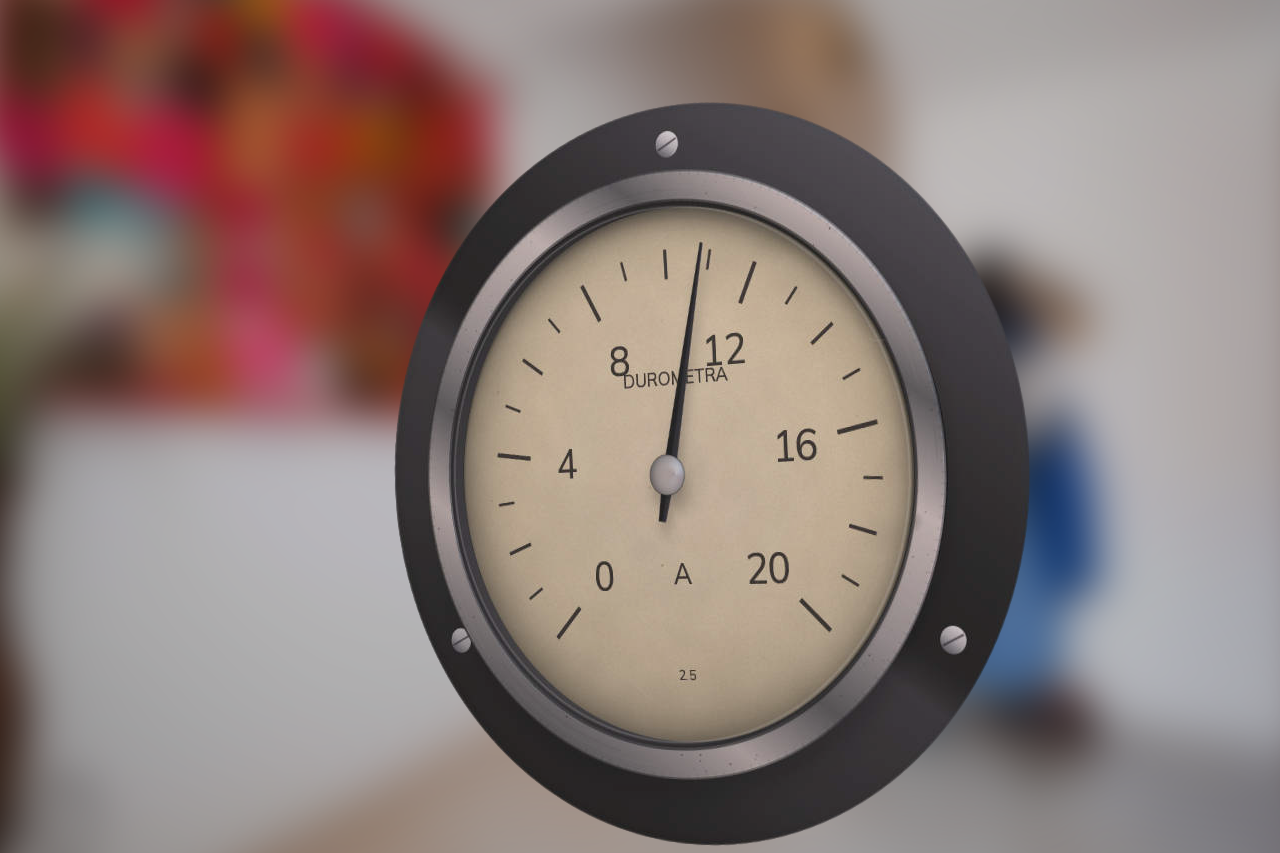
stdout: 11 A
